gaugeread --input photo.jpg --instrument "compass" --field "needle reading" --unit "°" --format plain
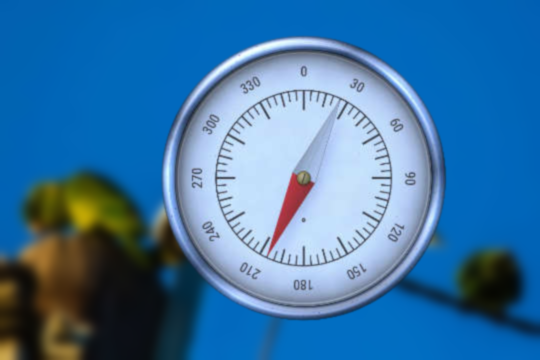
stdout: 205 °
